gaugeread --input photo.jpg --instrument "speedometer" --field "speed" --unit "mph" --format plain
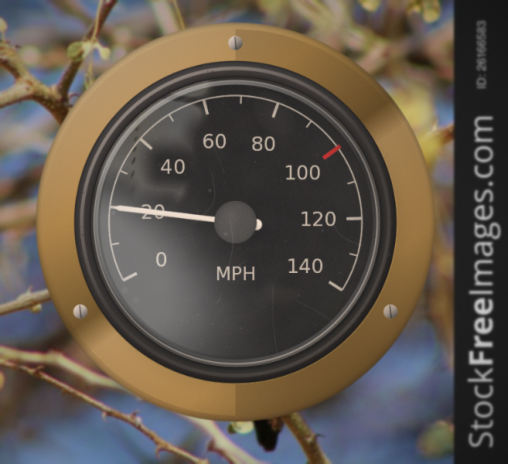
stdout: 20 mph
